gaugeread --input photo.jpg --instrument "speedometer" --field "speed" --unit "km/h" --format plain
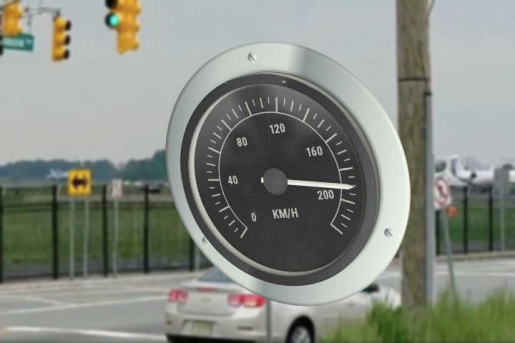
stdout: 190 km/h
